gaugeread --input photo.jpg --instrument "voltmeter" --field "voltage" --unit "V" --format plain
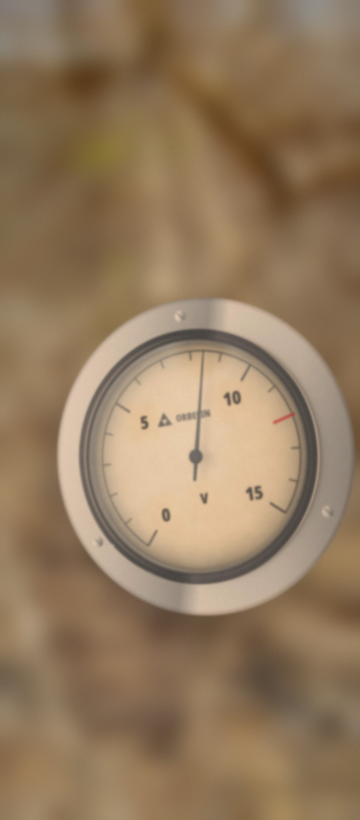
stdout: 8.5 V
